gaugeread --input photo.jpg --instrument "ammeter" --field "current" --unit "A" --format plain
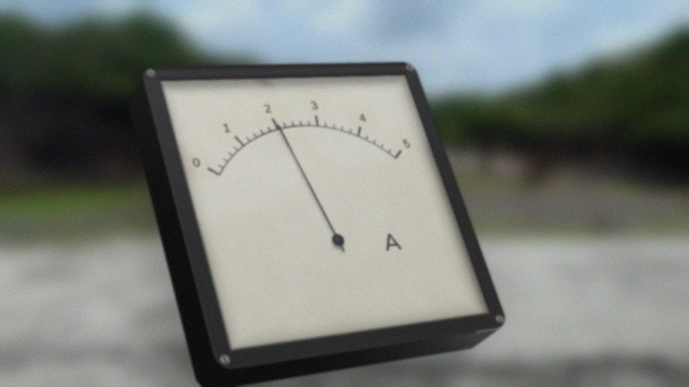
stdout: 2 A
